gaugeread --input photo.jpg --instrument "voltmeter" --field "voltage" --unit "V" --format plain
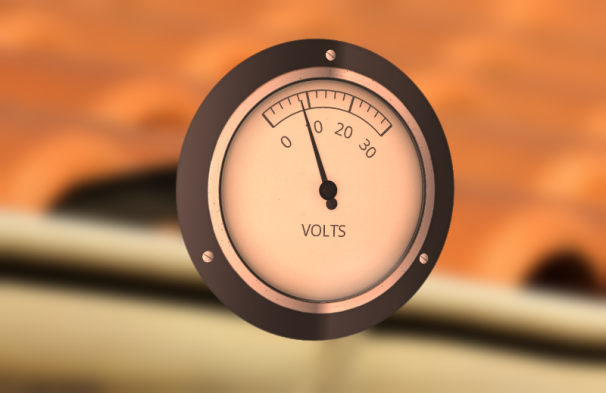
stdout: 8 V
